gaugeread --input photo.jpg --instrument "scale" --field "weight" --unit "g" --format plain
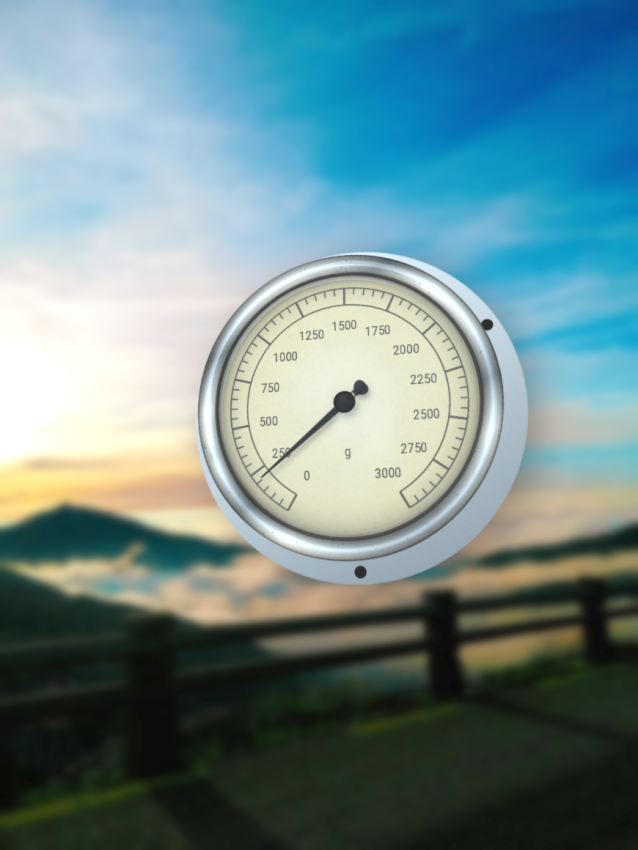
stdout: 200 g
